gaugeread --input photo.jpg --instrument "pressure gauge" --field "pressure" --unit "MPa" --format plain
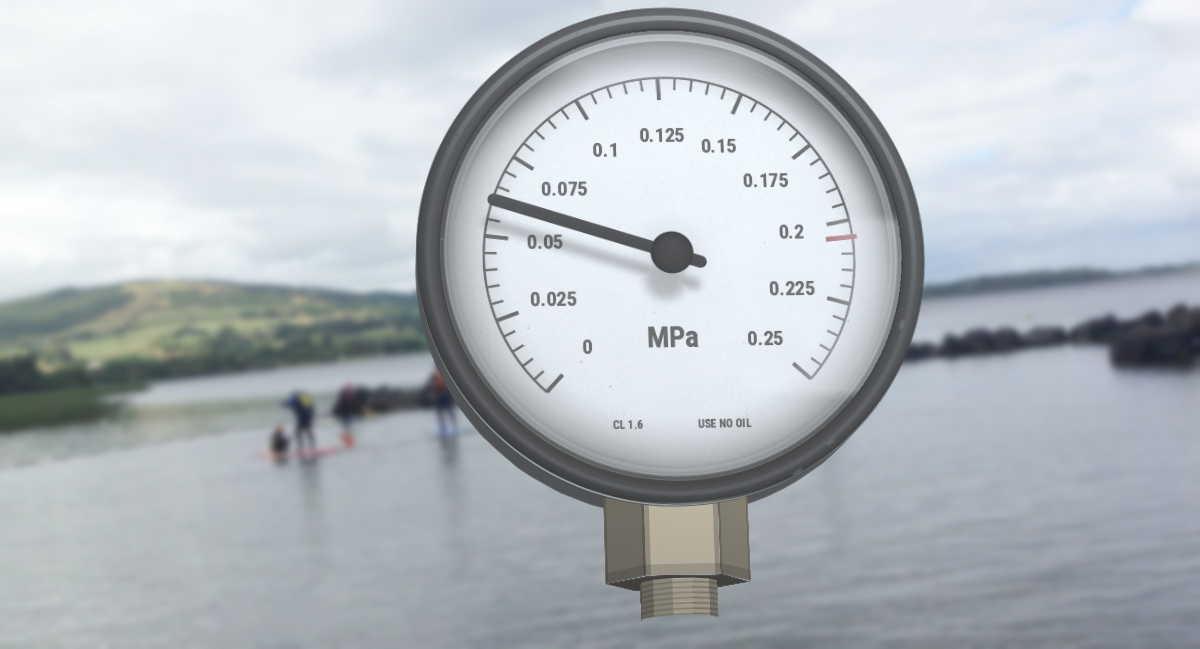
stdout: 0.06 MPa
